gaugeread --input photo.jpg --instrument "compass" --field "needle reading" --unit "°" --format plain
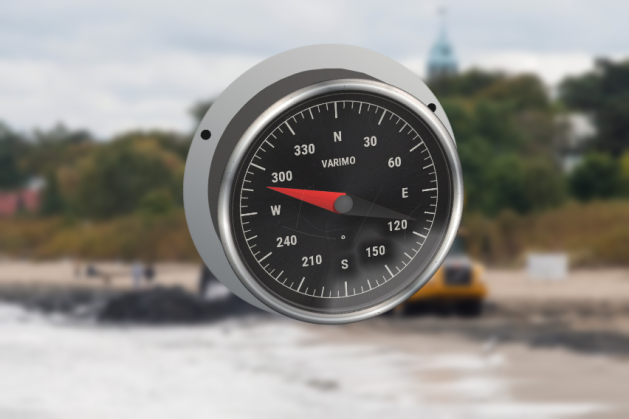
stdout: 290 °
